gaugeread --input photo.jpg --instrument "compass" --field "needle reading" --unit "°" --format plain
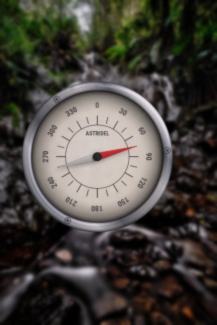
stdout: 75 °
